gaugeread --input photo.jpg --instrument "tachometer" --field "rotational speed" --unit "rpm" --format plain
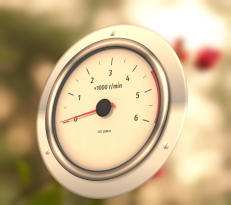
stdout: 0 rpm
